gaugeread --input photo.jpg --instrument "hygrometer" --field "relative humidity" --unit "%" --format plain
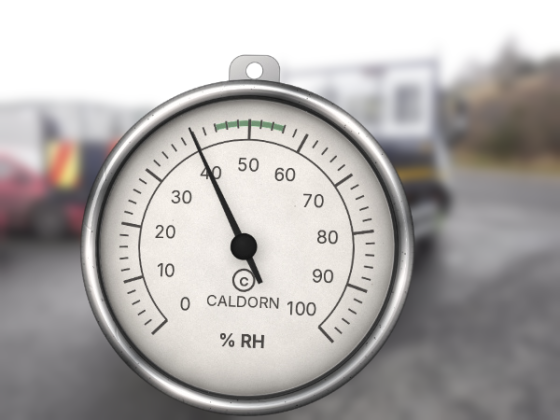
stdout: 40 %
